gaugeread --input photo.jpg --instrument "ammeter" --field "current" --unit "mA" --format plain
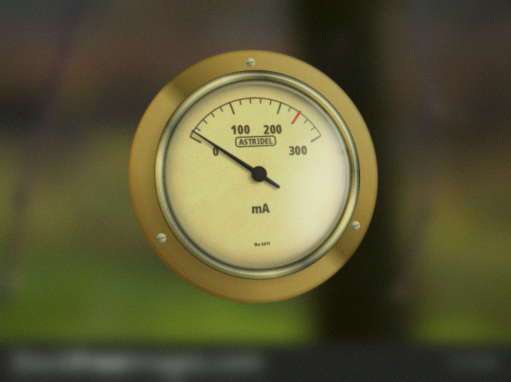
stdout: 10 mA
